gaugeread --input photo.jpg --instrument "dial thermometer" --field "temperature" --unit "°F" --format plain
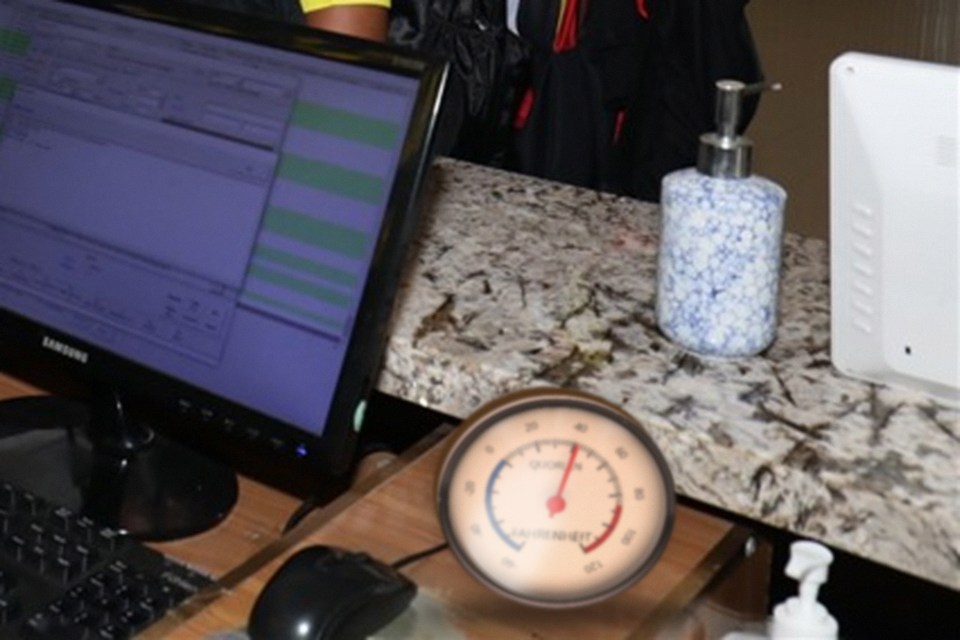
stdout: 40 °F
